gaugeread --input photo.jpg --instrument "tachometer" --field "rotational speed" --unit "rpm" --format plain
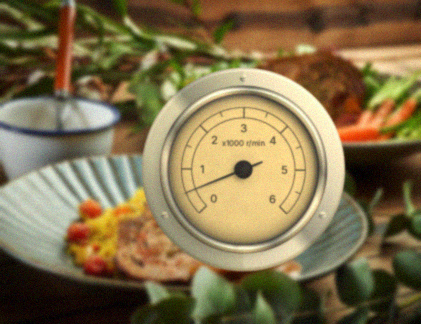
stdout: 500 rpm
